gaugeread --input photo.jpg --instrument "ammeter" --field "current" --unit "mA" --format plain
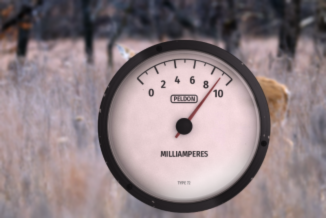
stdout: 9 mA
